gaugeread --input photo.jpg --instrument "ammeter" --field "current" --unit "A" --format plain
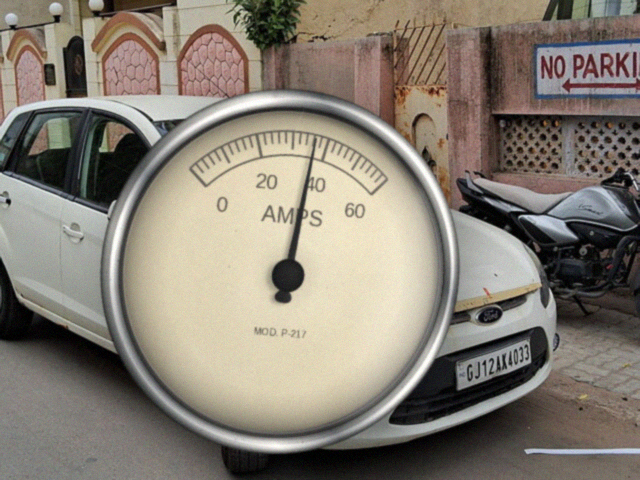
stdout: 36 A
